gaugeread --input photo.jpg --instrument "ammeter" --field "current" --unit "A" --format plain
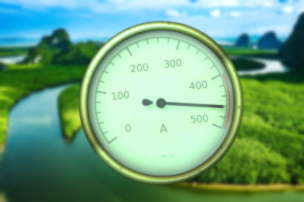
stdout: 460 A
